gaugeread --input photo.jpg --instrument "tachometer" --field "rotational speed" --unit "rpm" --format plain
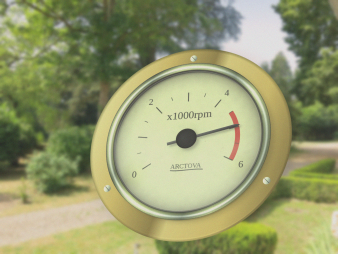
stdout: 5000 rpm
